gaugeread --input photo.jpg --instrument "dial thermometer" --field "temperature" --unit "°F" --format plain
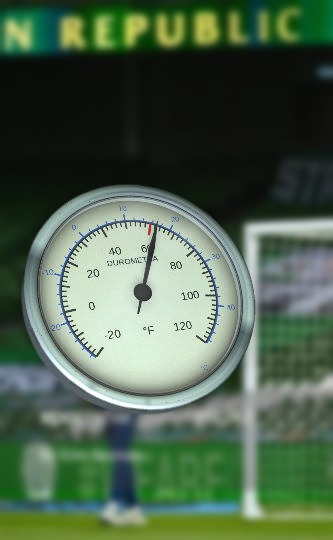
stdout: 62 °F
